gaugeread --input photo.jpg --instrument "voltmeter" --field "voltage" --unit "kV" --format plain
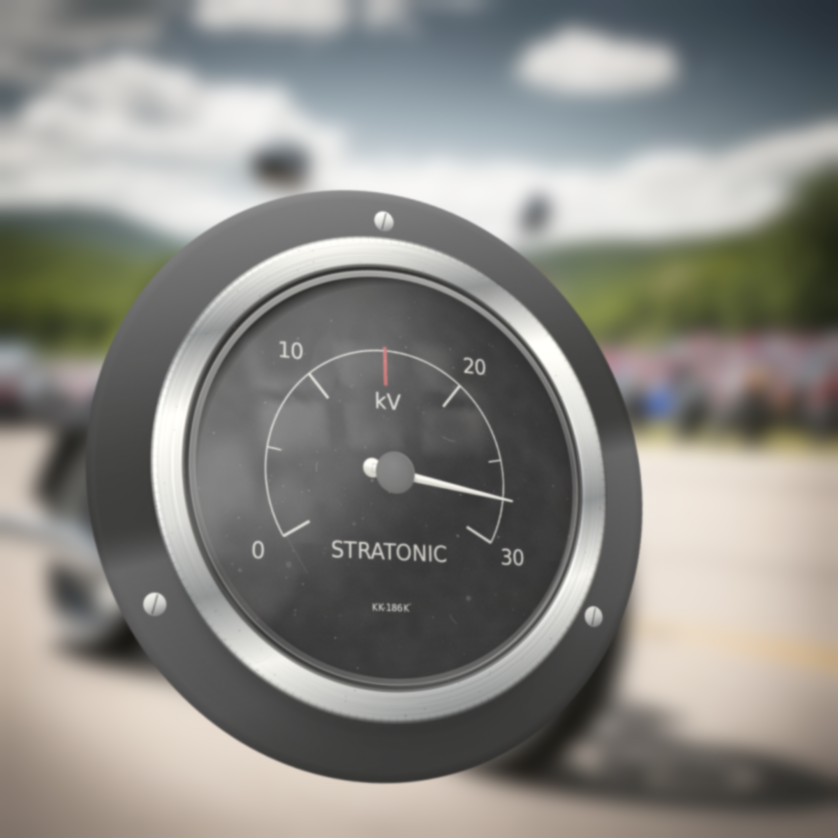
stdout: 27.5 kV
